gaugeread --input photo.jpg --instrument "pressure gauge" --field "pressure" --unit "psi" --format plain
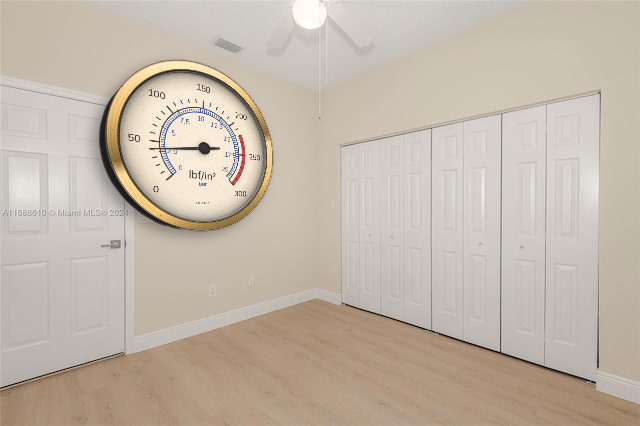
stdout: 40 psi
